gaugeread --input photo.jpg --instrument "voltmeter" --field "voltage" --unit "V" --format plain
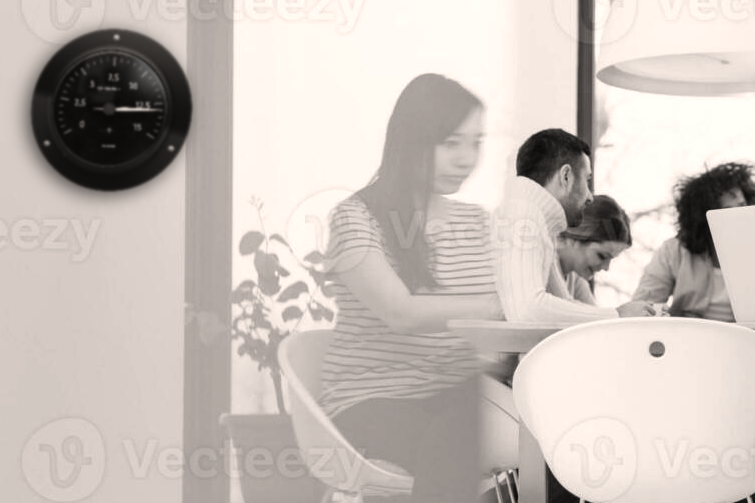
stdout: 13 V
